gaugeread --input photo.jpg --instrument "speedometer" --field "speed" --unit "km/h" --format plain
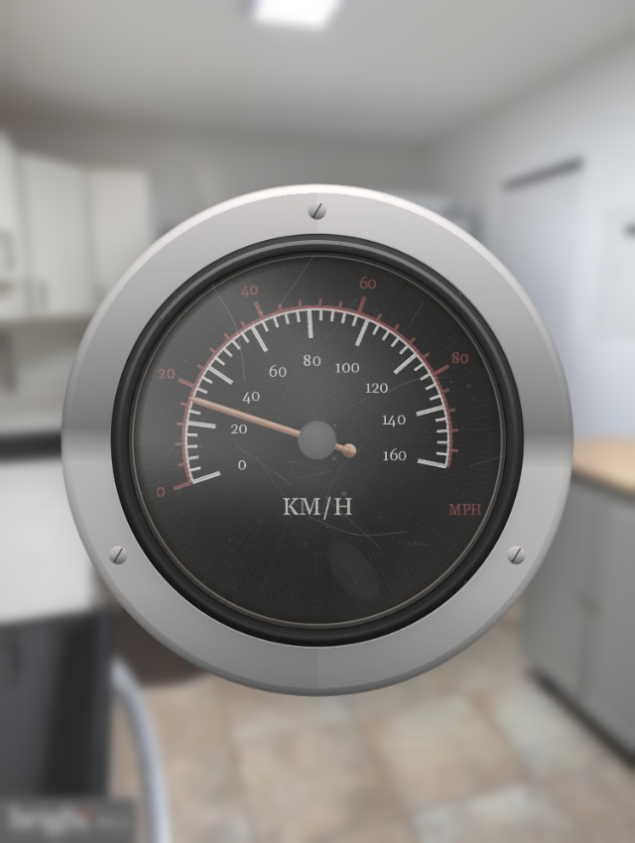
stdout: 28 km/h
